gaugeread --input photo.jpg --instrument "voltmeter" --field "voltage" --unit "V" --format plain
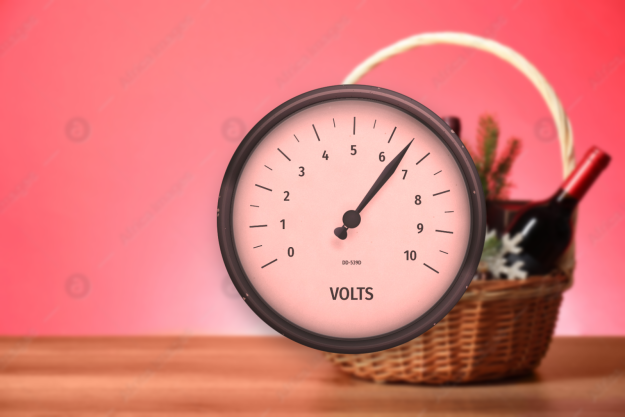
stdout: 6.5 V
